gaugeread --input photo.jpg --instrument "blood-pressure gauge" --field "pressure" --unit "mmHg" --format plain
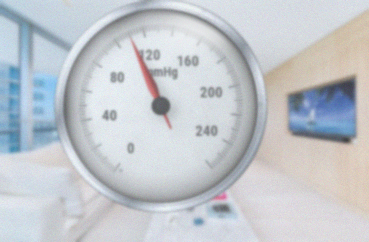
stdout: 110 mmHg
